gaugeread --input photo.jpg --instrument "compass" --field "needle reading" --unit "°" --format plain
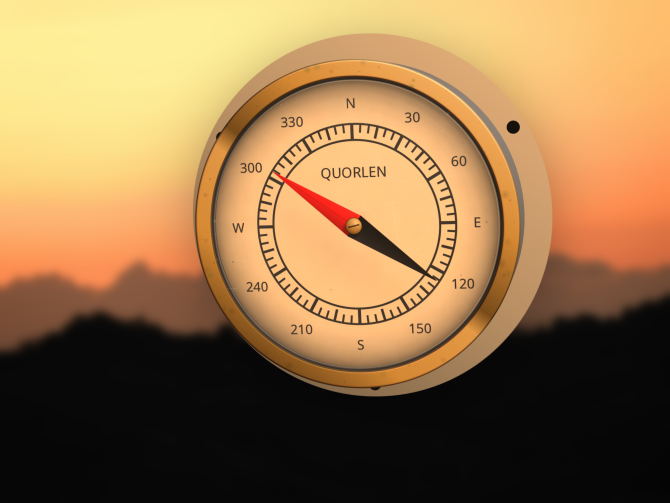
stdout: 305 °
